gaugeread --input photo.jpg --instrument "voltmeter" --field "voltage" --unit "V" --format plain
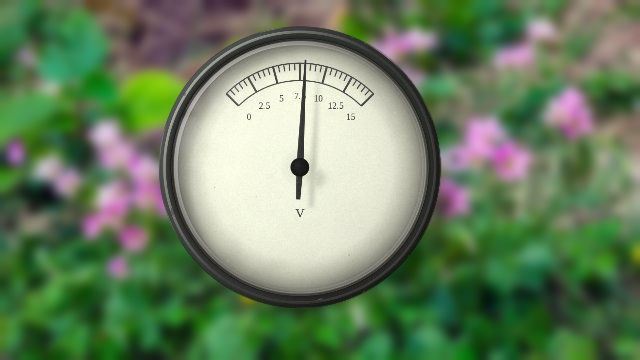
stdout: 8 V
